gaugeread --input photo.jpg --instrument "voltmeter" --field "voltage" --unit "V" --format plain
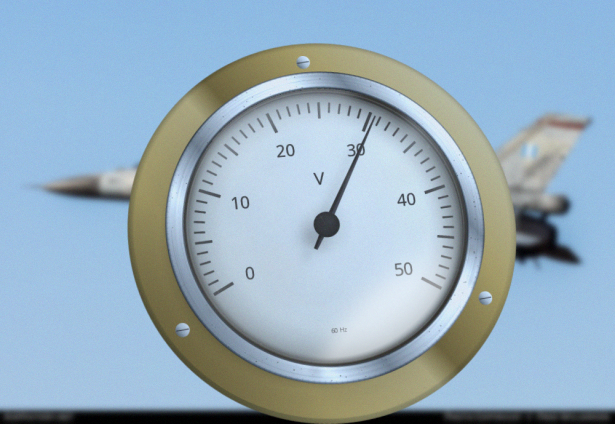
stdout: 30.5 V
